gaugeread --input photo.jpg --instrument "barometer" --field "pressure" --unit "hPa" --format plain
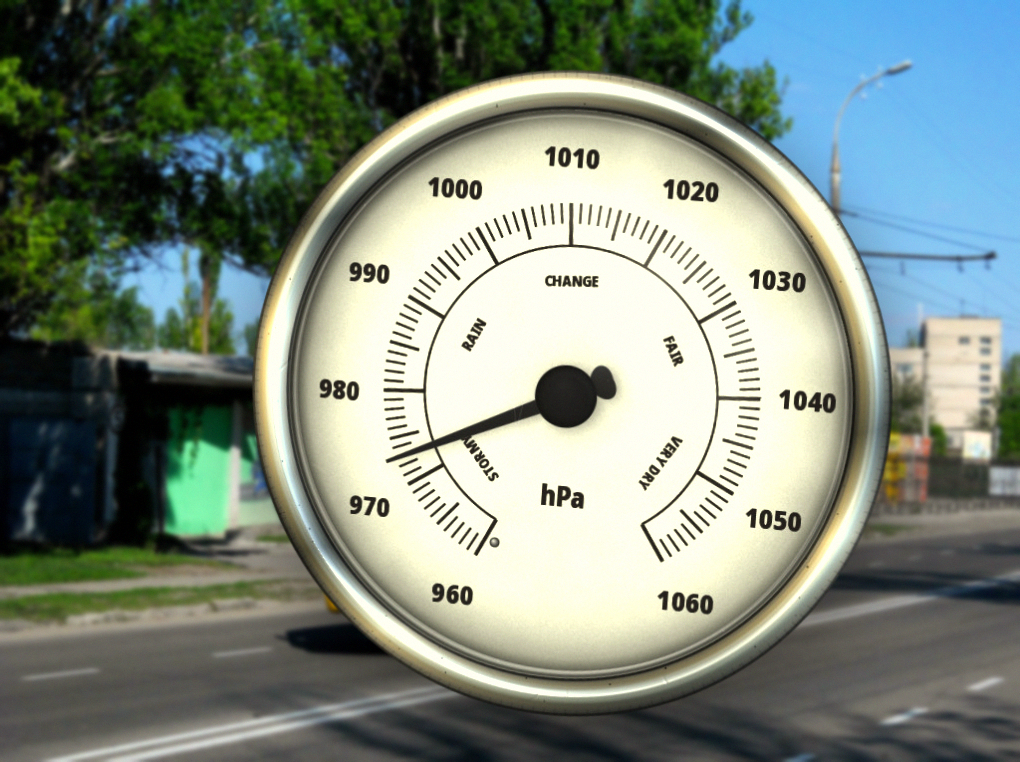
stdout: 973 hPa
